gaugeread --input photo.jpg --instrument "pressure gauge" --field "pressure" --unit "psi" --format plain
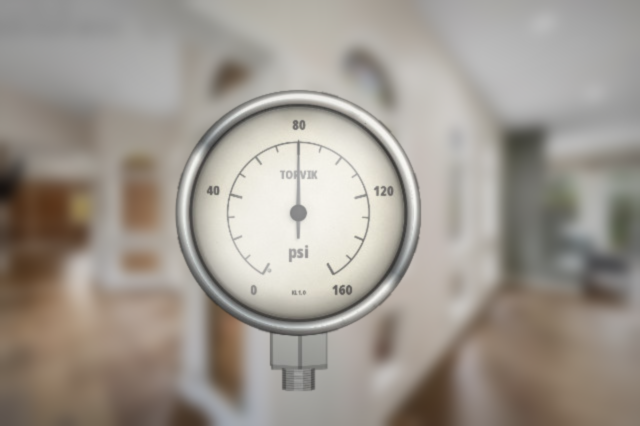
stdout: 80 psi
